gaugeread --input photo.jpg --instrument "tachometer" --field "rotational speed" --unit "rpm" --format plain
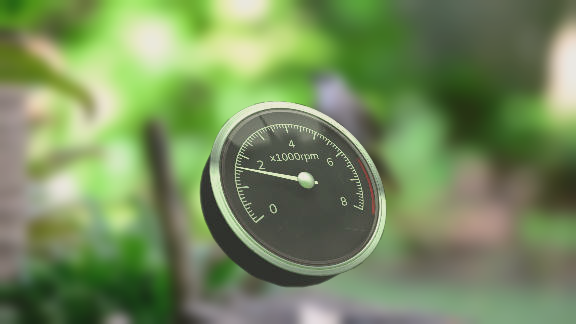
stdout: 1500 rpm
